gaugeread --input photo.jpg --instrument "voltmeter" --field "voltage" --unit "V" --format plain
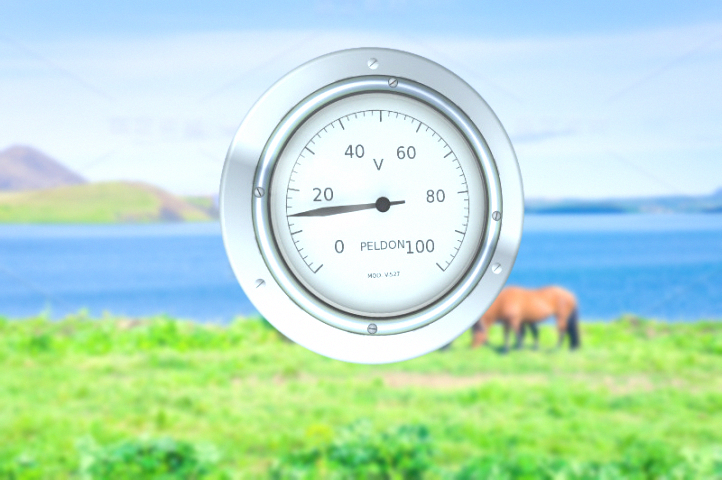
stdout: 14 V
